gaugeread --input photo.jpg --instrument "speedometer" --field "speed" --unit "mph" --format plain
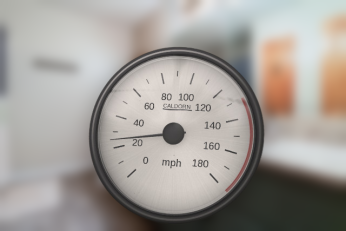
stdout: 25 mph
